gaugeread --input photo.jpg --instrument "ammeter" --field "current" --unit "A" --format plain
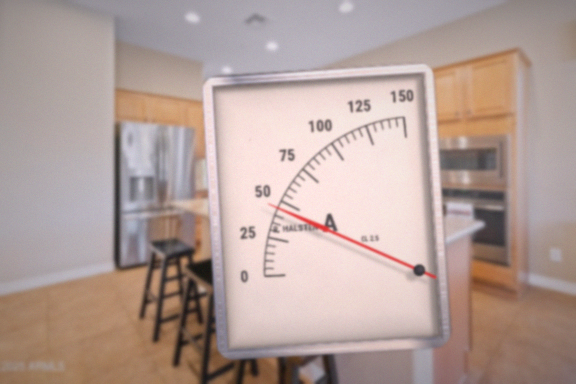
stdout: 45 A
